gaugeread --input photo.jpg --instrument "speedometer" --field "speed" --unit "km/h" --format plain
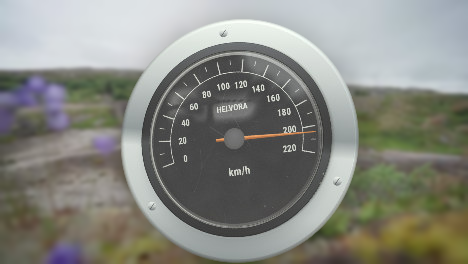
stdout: 205 km/h
